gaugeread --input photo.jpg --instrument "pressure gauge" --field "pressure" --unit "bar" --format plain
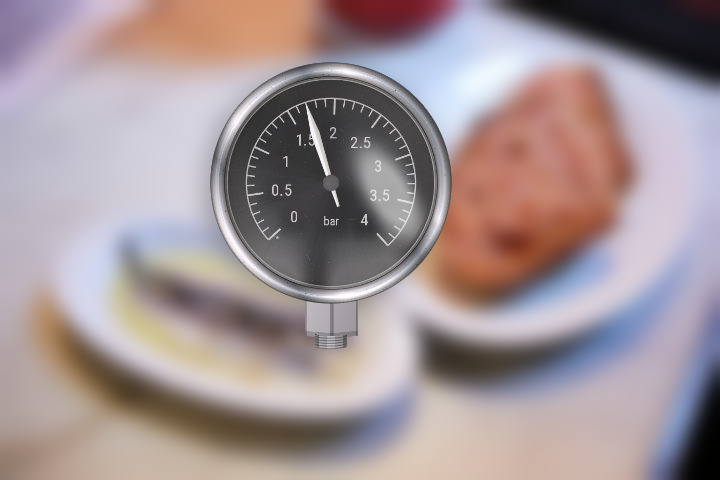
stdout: 1.7 bar
